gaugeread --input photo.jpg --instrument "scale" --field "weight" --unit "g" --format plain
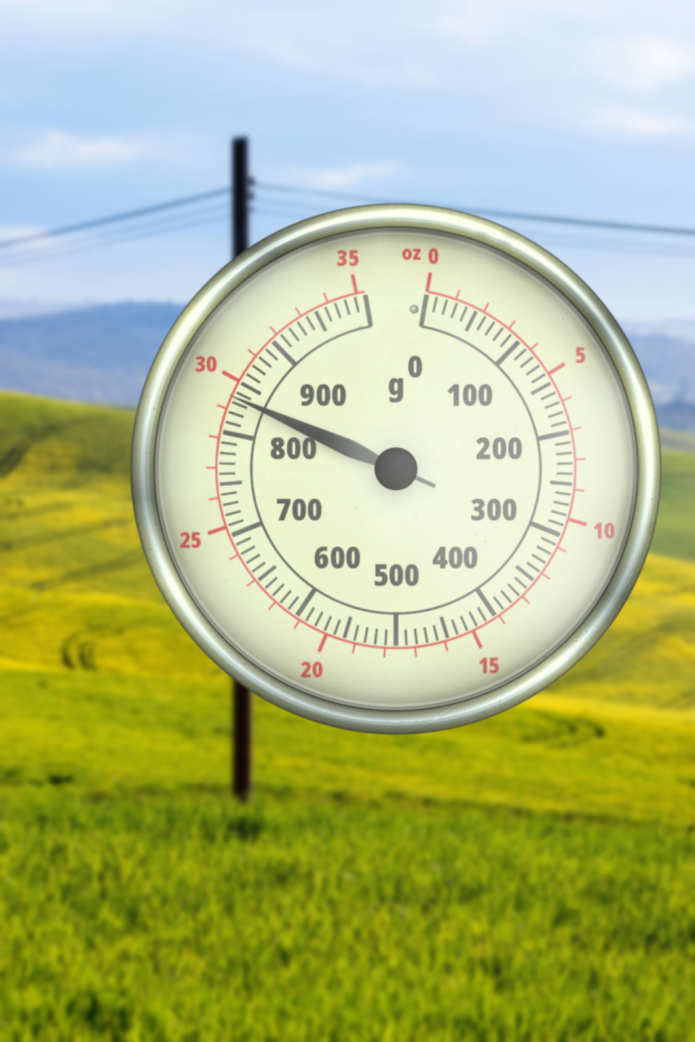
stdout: 835 g
